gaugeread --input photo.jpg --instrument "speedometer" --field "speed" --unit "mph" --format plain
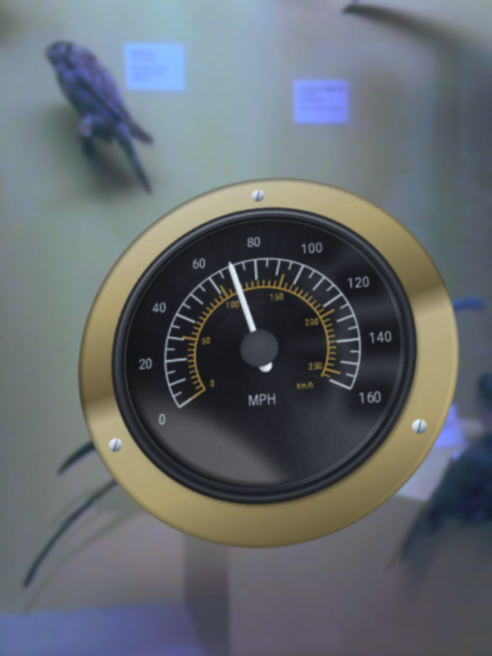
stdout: 70 mph
